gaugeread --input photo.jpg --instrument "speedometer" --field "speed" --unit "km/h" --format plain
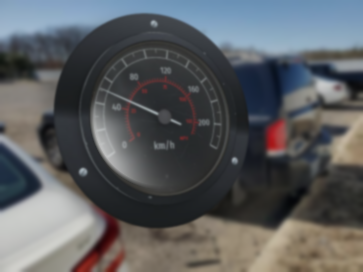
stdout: 50 km/h
